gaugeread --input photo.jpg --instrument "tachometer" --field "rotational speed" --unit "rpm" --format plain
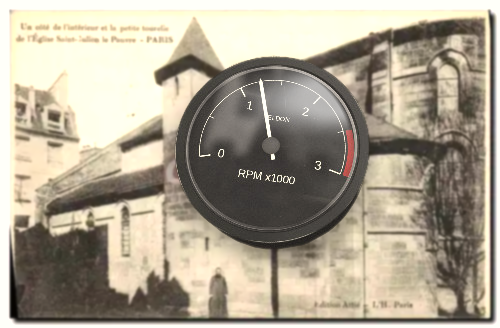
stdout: 1250 rpm
